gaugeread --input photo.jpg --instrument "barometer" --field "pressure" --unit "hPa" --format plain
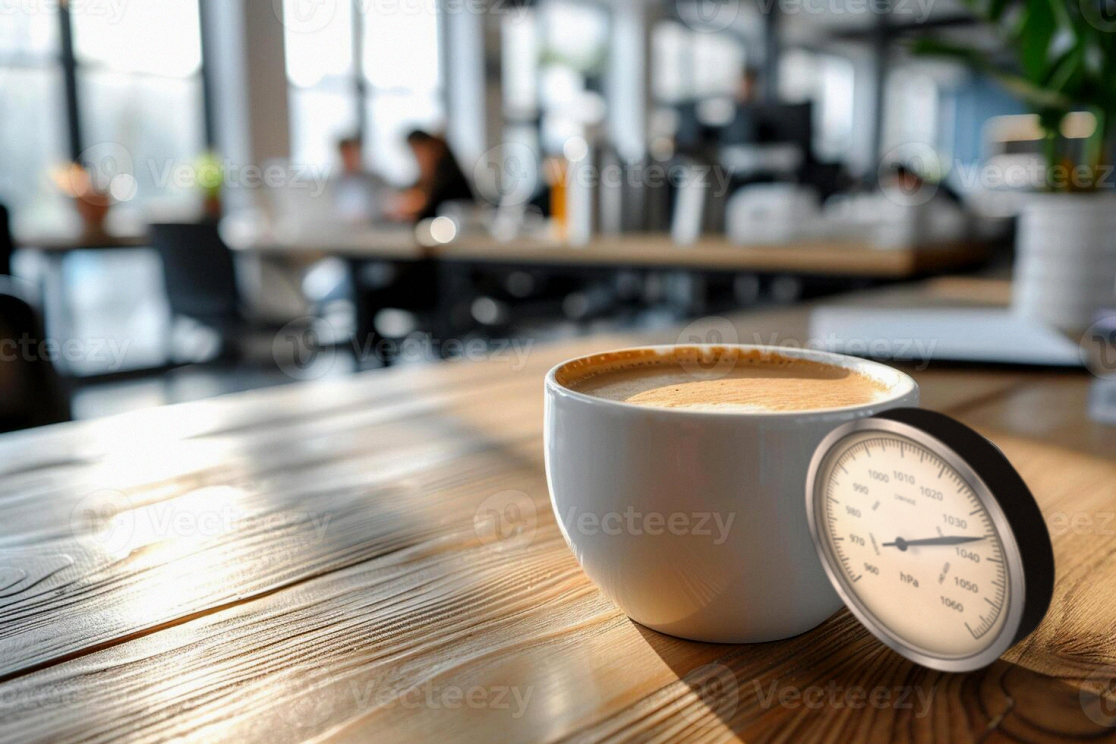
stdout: 1035 hPa
